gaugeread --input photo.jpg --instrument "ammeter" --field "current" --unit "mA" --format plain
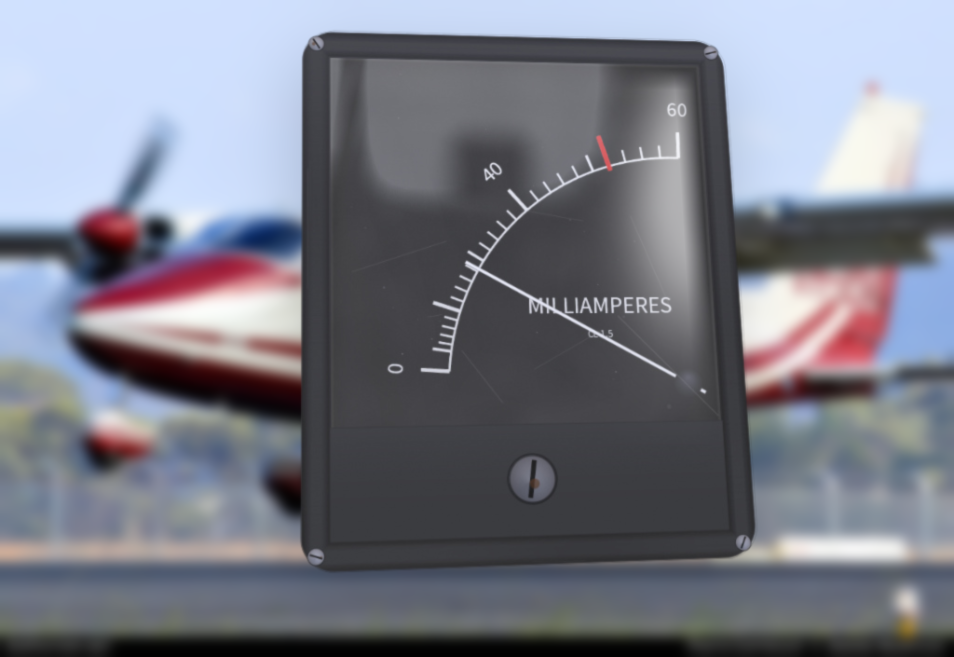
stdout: 28 mA
